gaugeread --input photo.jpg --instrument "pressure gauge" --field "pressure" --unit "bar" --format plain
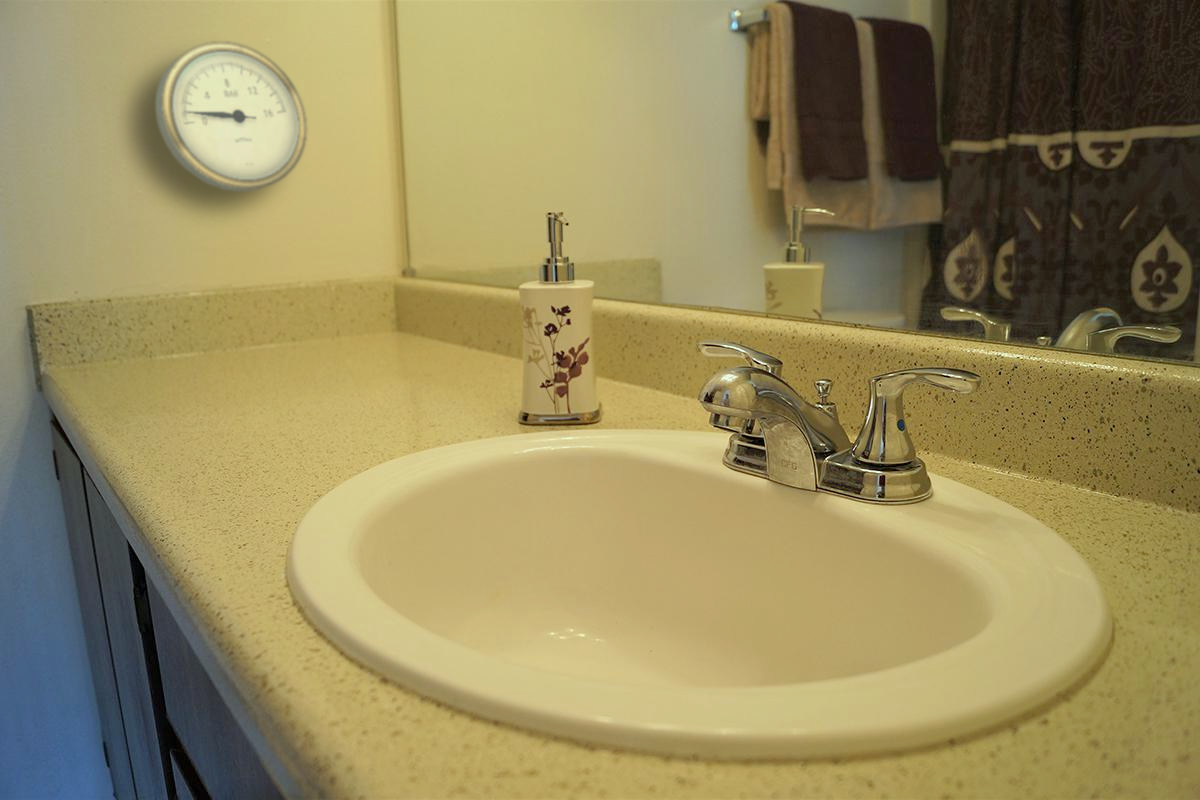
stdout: 1 bar
